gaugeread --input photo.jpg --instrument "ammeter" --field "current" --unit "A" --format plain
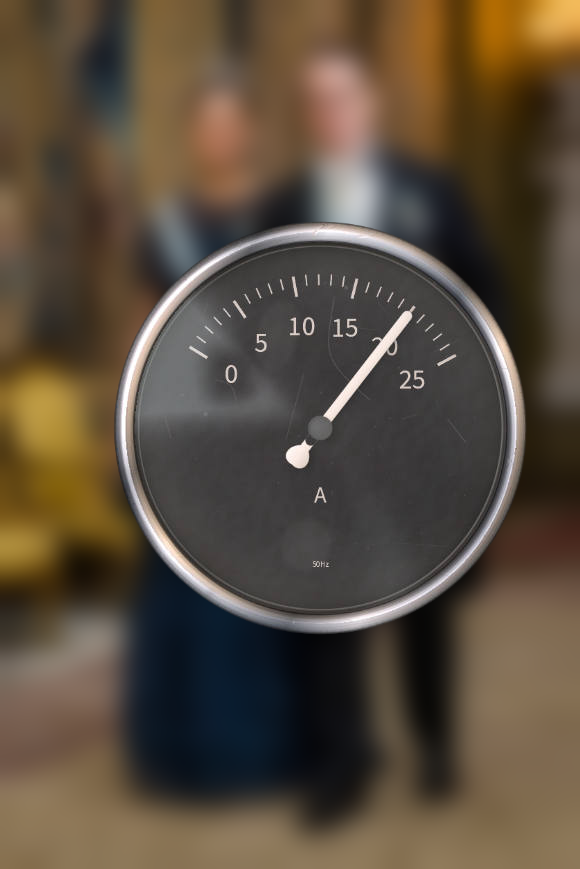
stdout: 20 A
